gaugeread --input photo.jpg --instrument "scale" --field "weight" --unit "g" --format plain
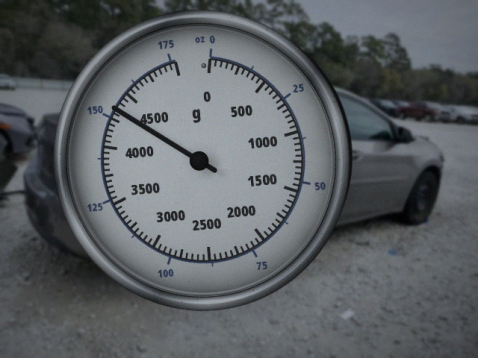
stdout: 4350 g
